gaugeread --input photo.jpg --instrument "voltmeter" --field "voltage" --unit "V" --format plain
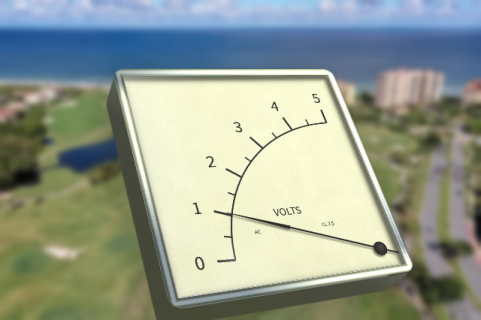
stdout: 1 V
